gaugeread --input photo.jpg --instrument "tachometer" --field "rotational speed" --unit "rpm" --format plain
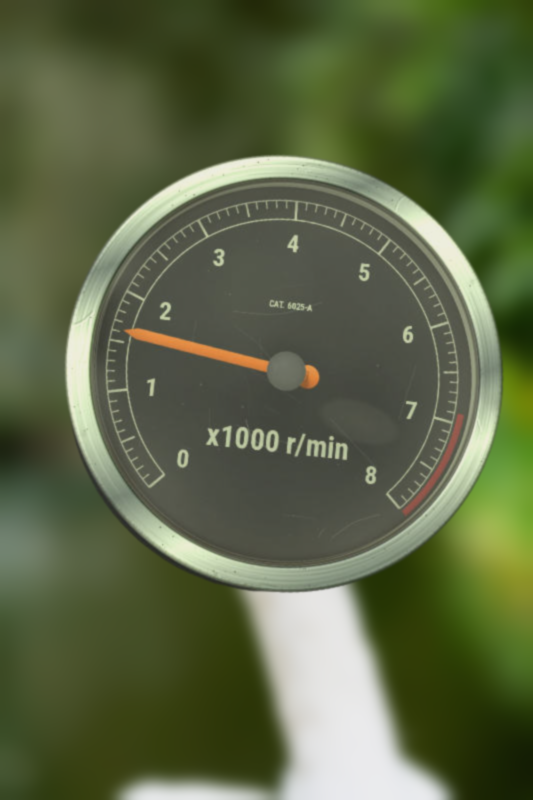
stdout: 1600 rpm
